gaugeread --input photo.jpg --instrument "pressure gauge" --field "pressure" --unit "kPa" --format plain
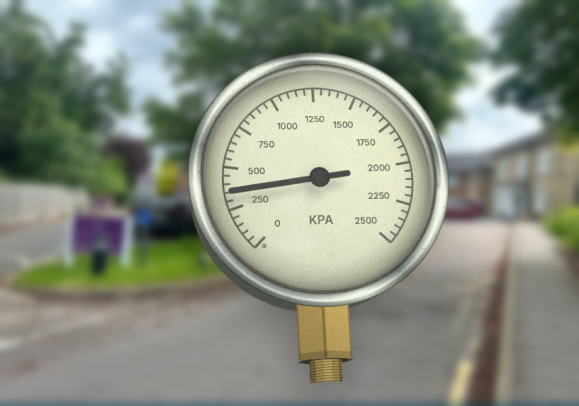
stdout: 350 kPa
